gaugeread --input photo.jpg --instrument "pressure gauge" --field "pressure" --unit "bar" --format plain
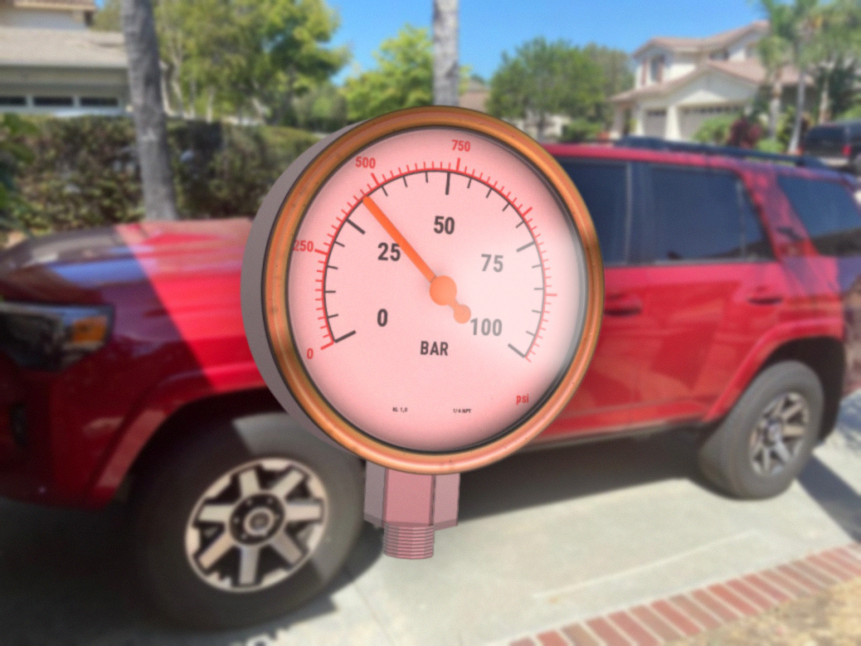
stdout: 30 bar
